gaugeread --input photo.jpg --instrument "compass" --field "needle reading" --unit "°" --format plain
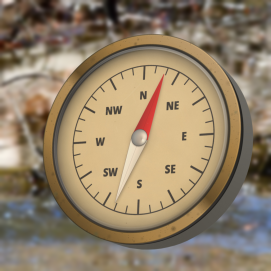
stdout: 20 °
